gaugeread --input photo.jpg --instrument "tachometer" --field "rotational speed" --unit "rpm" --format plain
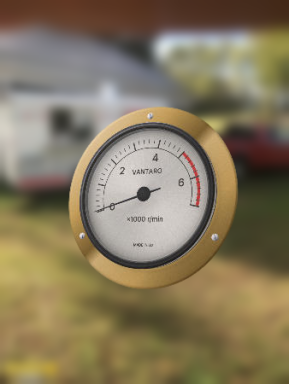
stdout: 0 rpm
